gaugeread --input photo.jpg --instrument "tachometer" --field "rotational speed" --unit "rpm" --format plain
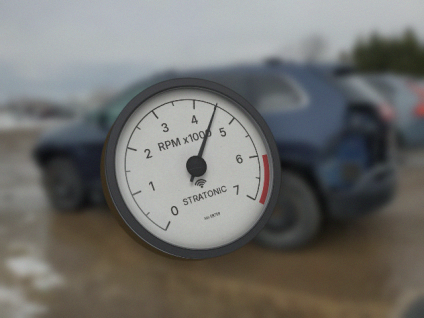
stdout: 4500 rpm
